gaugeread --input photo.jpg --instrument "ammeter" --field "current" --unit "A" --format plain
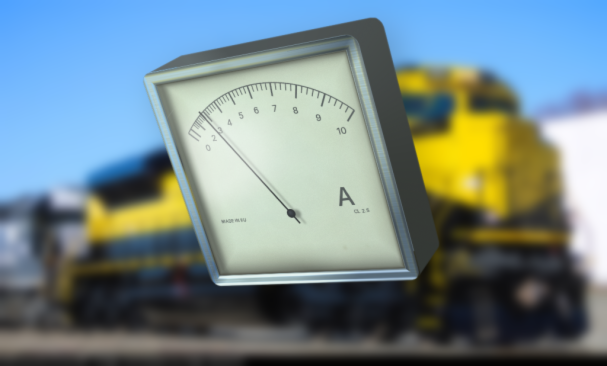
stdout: 3 A
